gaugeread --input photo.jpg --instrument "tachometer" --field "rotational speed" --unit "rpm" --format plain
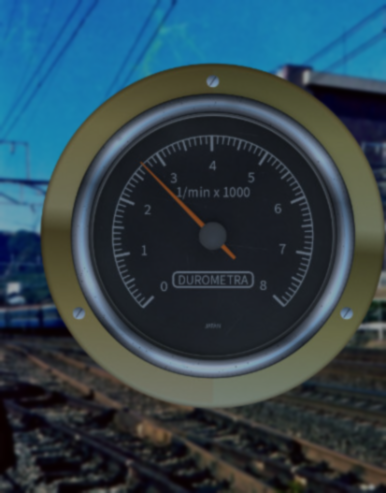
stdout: 2700 rpm
